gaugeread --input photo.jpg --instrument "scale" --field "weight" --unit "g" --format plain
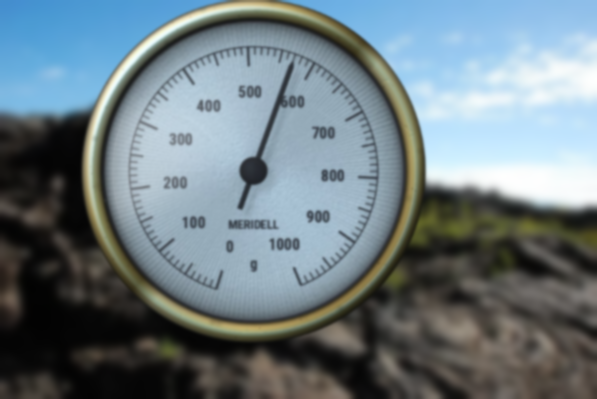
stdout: 570 g
